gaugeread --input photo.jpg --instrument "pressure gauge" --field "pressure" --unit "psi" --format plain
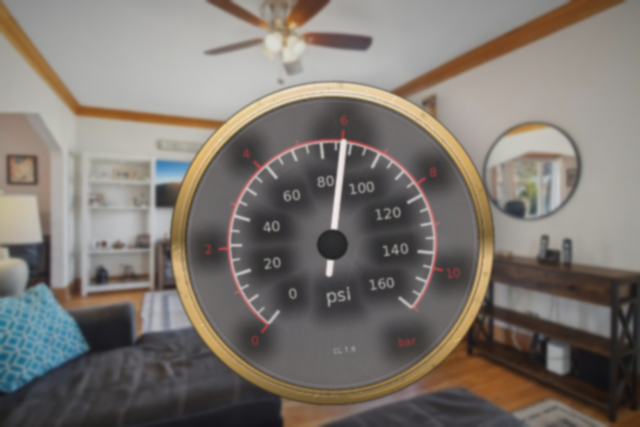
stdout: 87.5 psi
